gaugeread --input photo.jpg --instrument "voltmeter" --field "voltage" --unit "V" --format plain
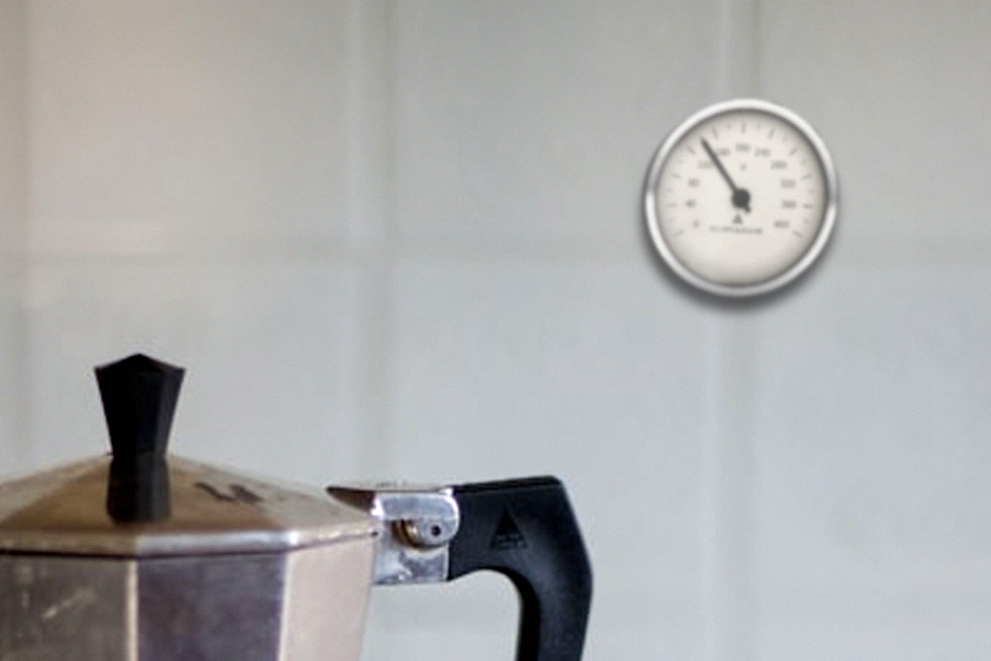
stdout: 140 V
